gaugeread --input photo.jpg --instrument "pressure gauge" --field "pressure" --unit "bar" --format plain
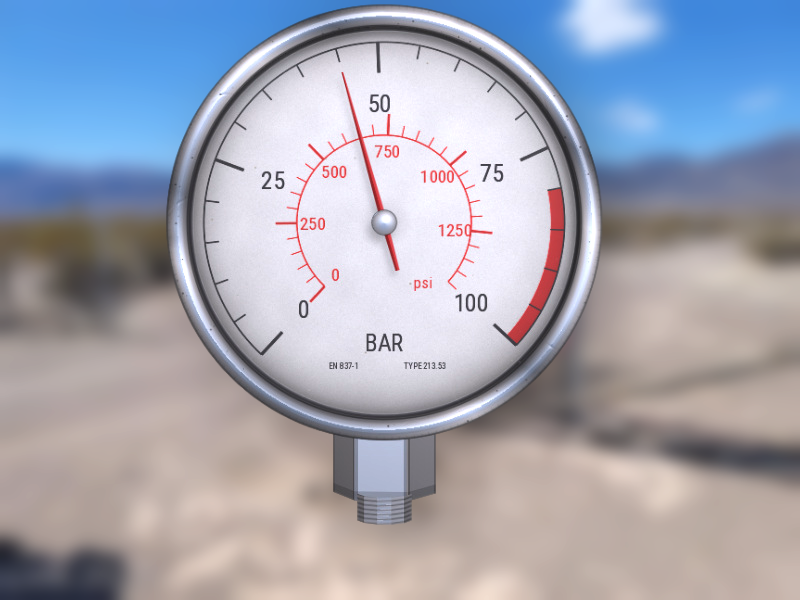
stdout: 45 bar
